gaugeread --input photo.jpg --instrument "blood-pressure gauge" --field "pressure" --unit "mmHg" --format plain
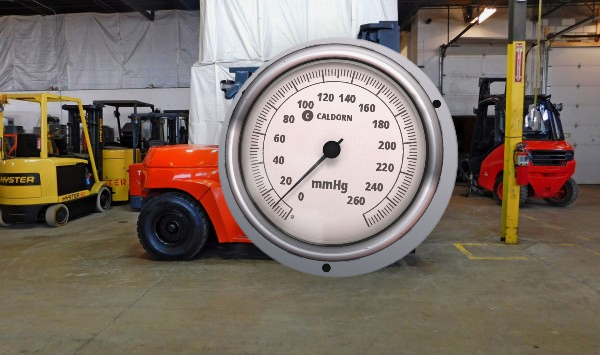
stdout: 10 mmHg
